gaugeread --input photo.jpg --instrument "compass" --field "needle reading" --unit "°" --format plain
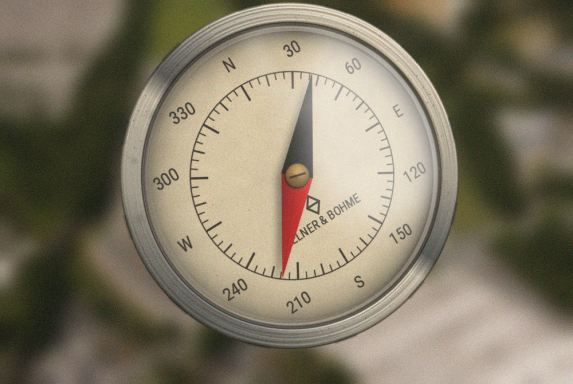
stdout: 220 °
